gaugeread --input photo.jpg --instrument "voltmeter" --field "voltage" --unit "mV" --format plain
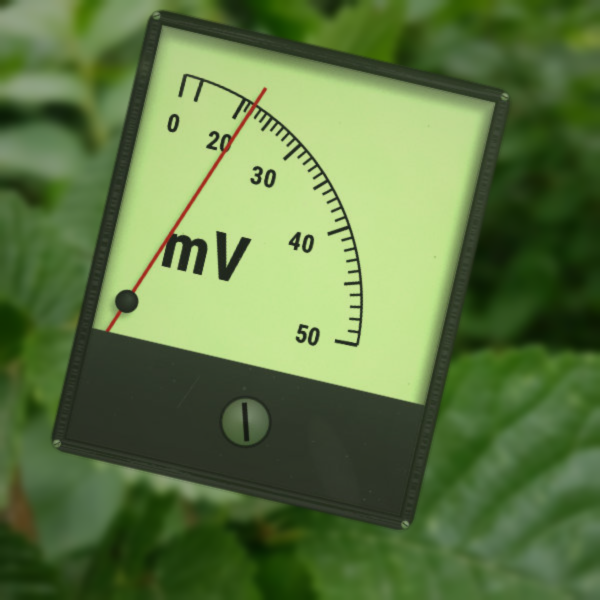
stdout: 22 mV
